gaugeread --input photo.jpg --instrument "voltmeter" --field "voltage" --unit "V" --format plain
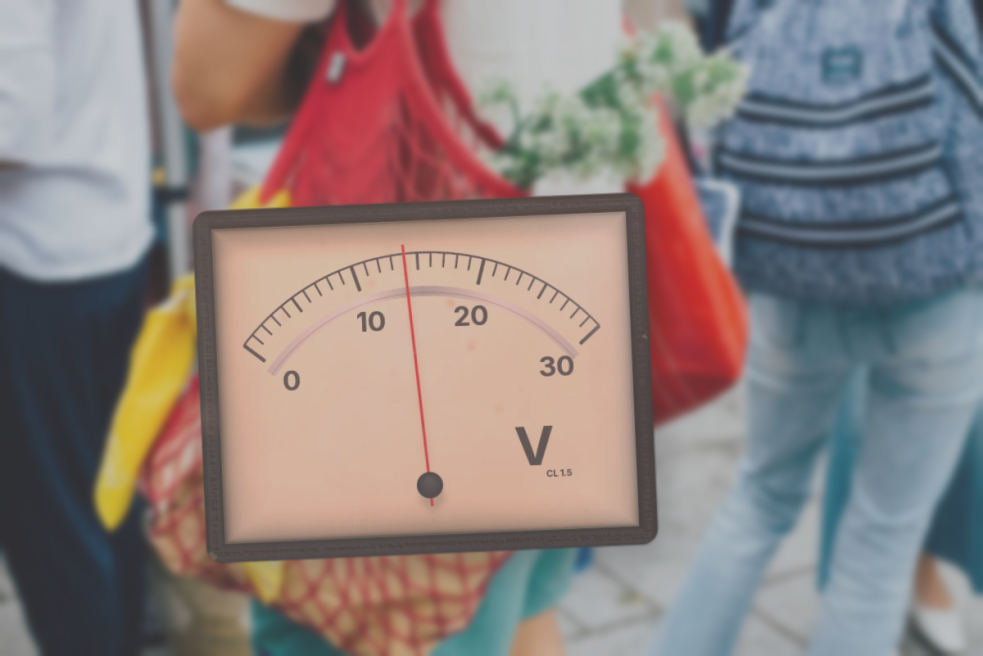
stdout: 14 V
